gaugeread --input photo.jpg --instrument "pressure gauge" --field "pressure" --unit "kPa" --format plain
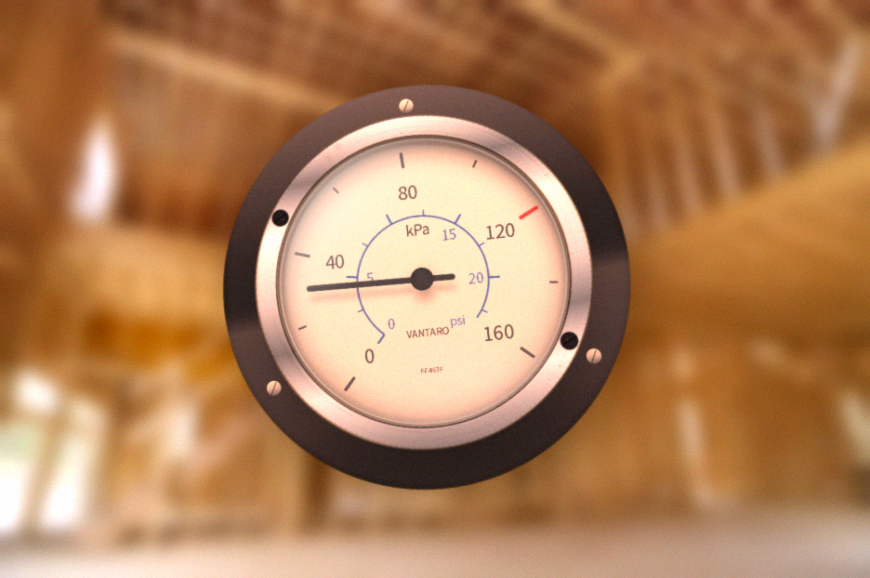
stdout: 30 kPa
